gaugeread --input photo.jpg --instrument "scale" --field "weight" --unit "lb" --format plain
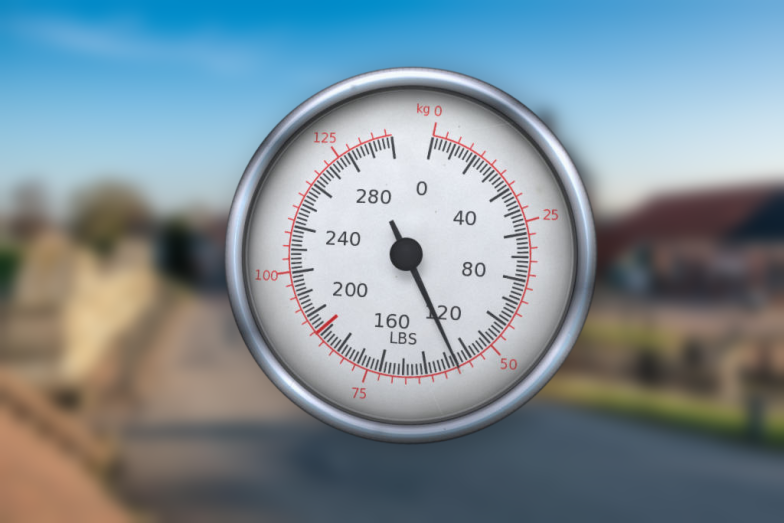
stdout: 126 lb
